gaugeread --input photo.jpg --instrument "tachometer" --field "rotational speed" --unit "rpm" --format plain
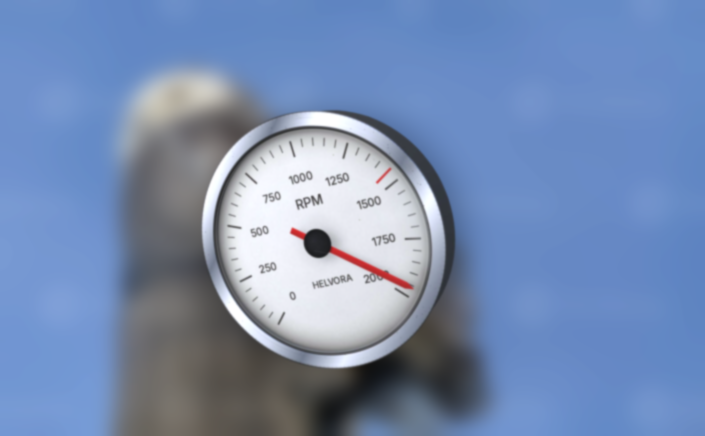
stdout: 1950 rpm
